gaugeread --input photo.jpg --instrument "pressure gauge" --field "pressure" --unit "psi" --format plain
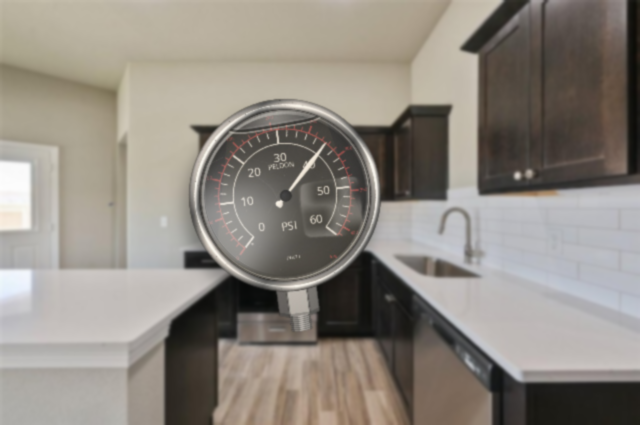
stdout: 40 psi
